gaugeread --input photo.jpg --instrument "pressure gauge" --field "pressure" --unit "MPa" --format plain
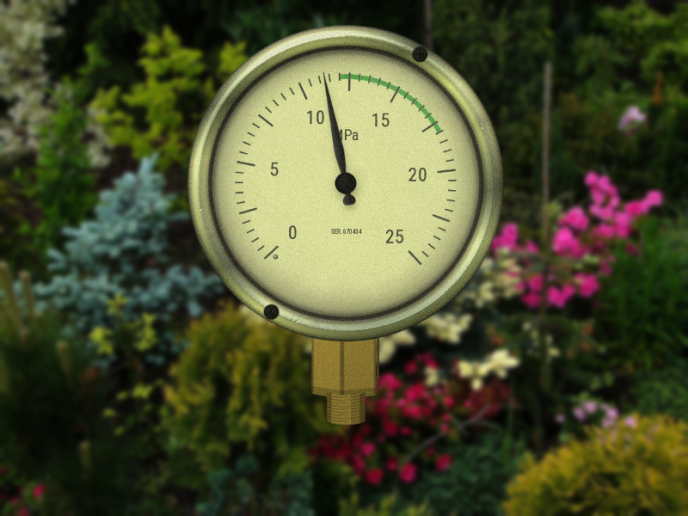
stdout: 11.25 MPa
